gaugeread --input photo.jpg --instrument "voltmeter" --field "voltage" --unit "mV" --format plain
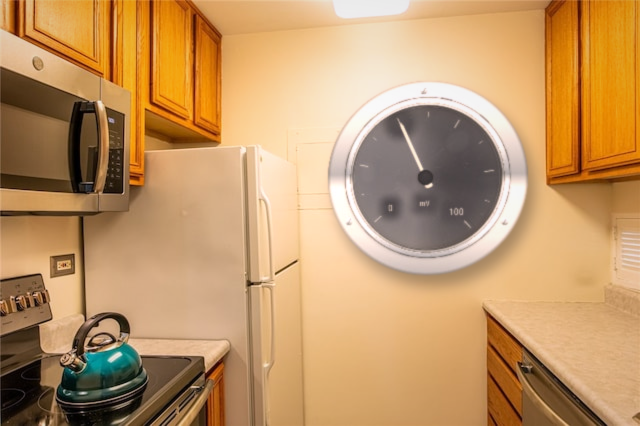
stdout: 40 mV
